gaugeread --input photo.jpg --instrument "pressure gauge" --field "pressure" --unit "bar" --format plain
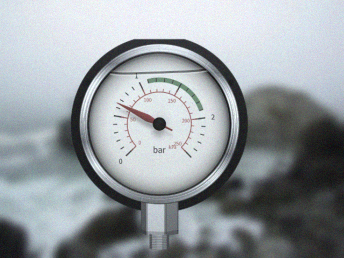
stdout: 0.65 bar
